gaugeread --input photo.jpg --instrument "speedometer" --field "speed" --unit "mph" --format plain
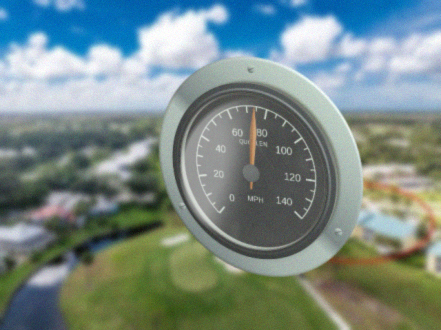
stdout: 75 mph
